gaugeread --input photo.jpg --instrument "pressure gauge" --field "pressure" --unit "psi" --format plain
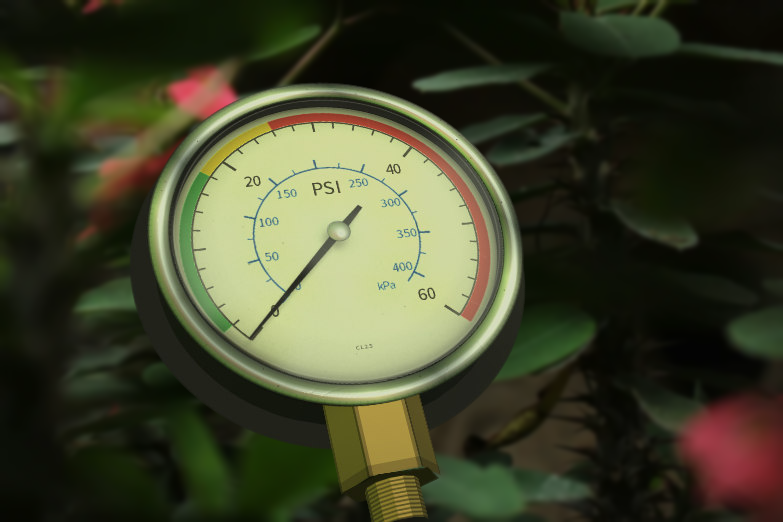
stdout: 0 psi
